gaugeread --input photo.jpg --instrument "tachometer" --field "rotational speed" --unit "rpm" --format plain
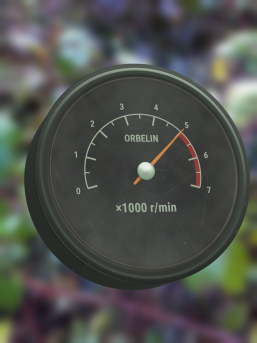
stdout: 5000 rpm
